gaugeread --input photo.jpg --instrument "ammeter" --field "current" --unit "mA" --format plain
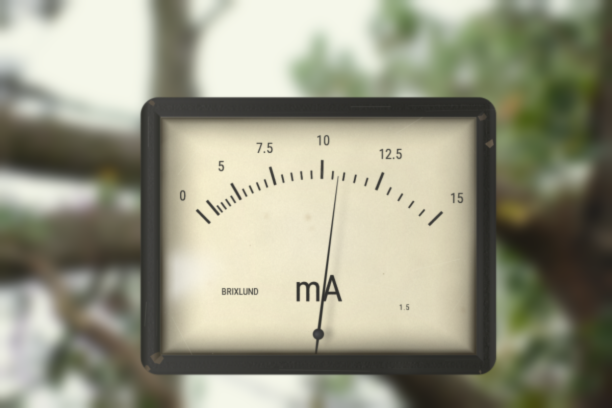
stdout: 10.75 mA
